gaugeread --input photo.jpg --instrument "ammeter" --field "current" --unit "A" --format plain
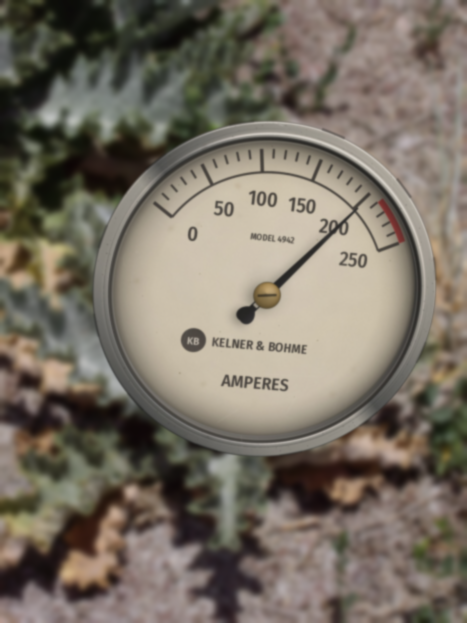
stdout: 200 A
